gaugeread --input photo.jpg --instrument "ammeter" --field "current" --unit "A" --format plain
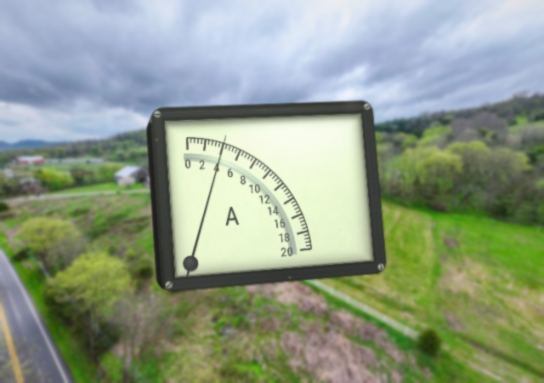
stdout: 4 A
